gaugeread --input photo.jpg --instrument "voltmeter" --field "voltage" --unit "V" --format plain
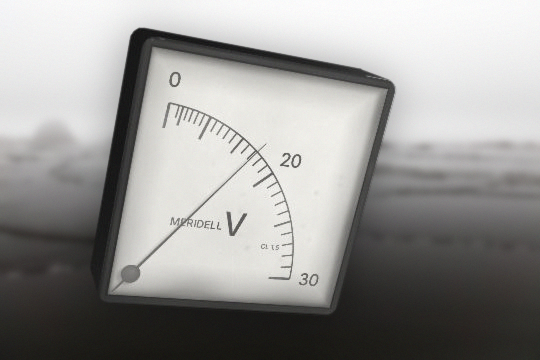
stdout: 17 V
